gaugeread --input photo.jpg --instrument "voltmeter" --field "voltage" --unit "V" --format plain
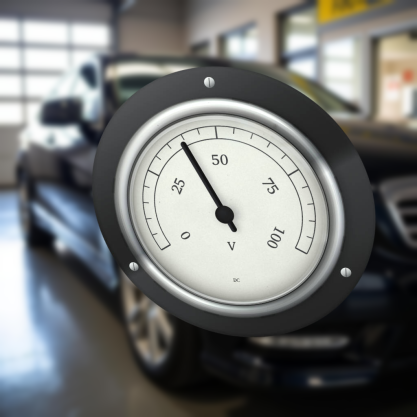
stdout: 40 V
